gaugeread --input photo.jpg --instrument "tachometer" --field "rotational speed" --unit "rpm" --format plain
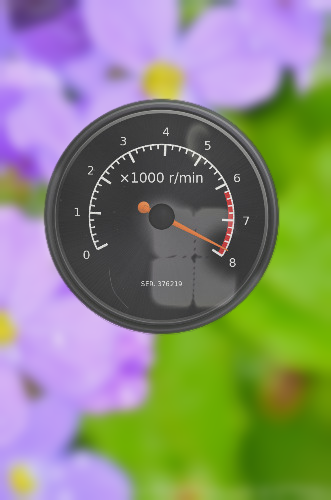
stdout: 7800 rpm
